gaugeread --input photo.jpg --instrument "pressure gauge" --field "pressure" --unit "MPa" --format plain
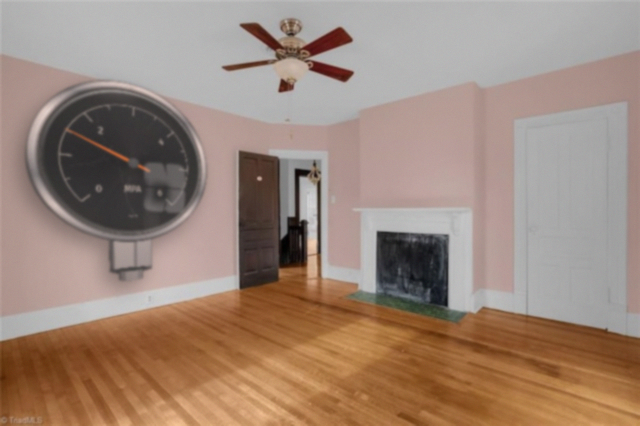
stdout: 1.5 MPa
